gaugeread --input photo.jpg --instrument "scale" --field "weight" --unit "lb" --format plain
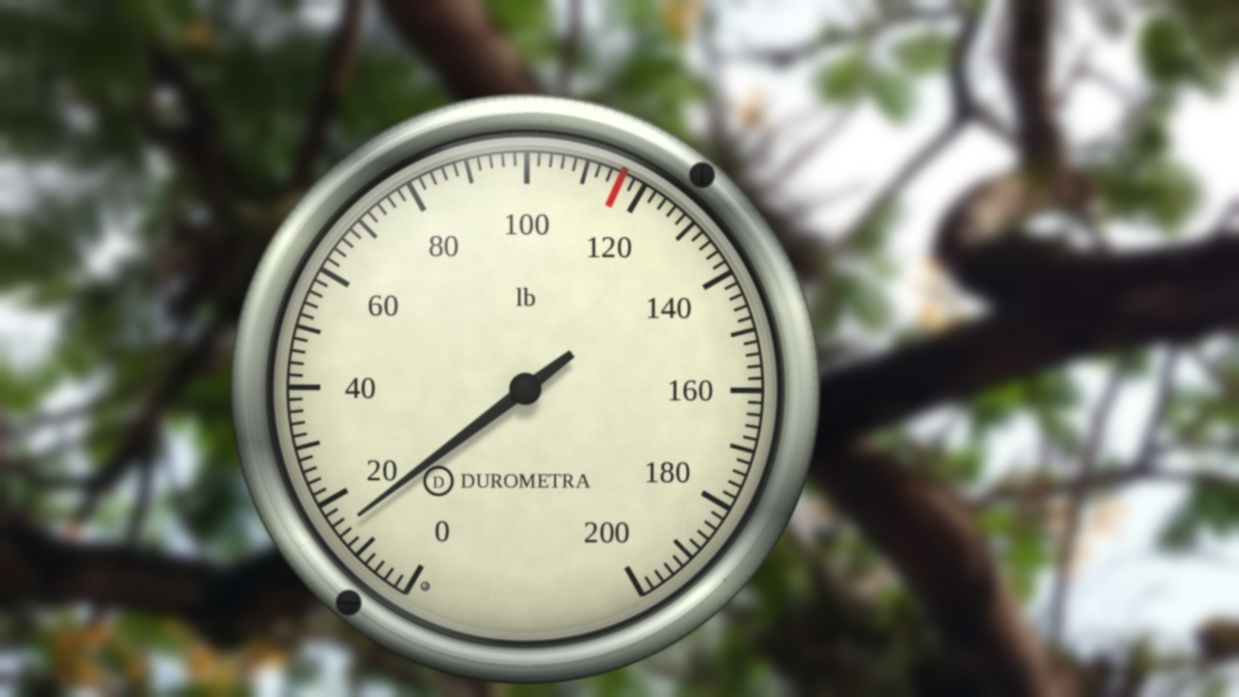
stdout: 15 lb
